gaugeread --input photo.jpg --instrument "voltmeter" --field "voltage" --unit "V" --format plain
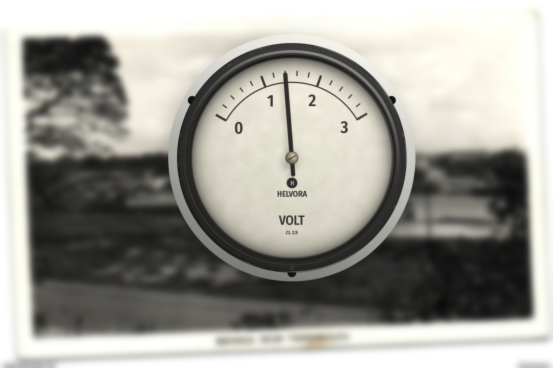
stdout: 1.4 V
